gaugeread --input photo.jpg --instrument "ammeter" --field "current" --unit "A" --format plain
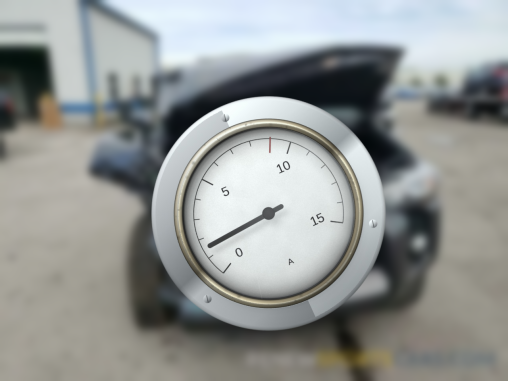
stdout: 1.5 A
